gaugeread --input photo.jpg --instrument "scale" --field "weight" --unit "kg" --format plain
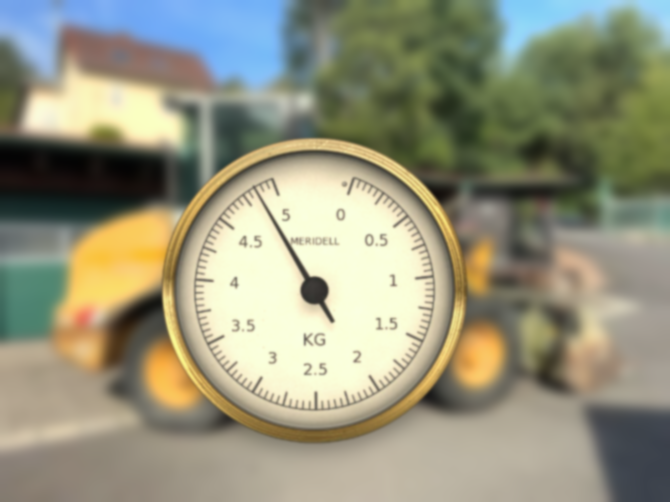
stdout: 4.85 kg
